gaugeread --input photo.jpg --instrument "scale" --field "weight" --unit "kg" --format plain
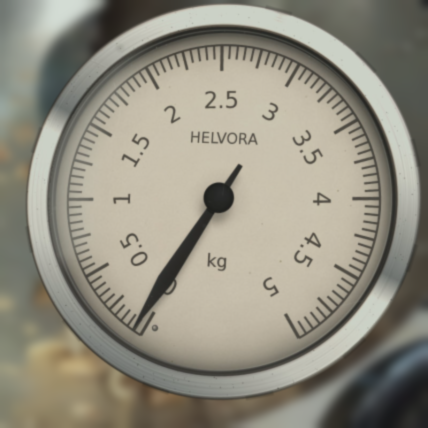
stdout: 0.05 kg
